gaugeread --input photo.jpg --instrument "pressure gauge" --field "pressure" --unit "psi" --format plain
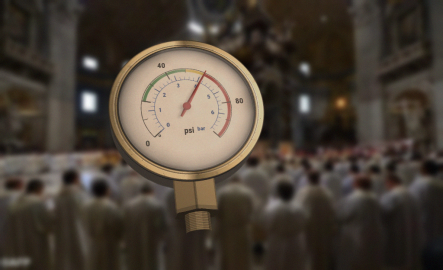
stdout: 60 psi
